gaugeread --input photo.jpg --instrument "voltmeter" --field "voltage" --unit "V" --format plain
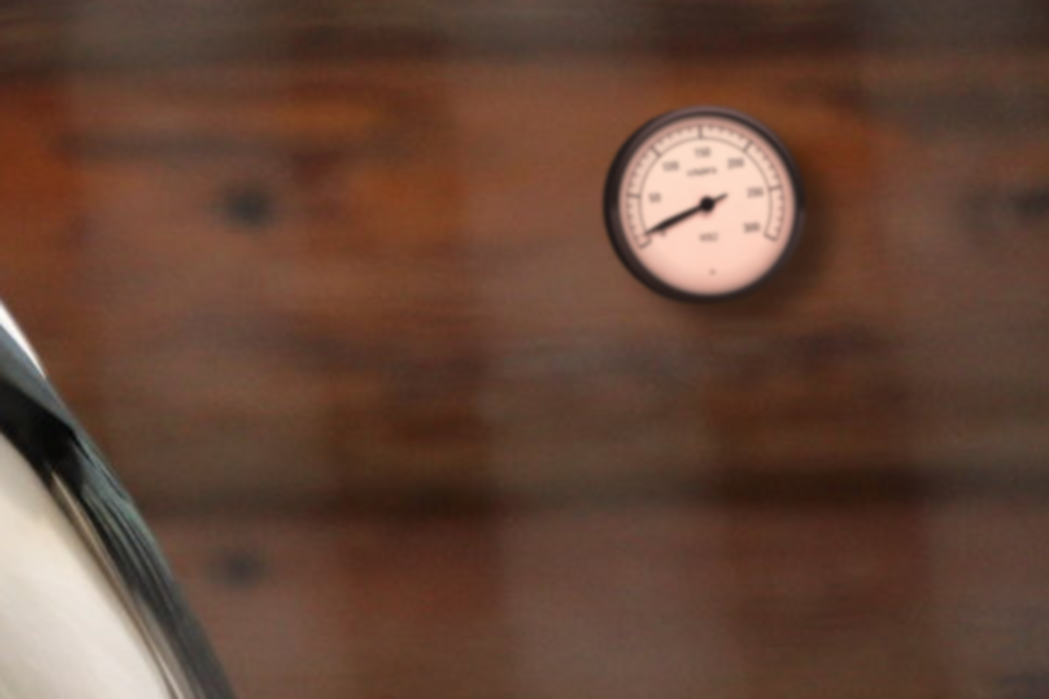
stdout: 10 V
